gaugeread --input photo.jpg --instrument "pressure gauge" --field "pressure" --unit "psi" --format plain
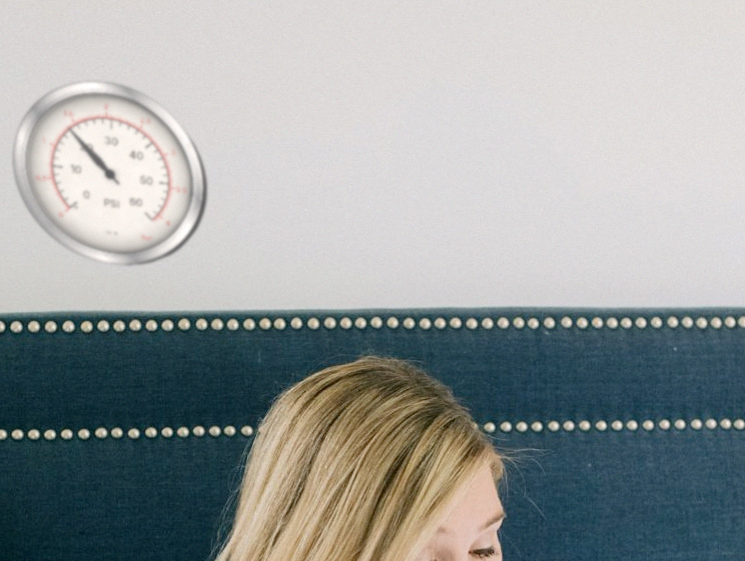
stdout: 20 psi
